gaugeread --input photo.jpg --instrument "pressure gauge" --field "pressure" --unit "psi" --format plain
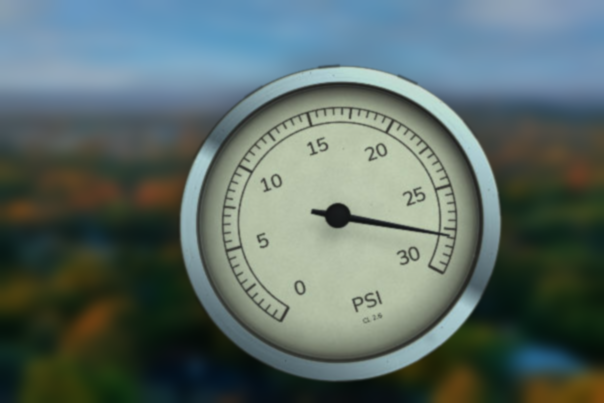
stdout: 28 psi
